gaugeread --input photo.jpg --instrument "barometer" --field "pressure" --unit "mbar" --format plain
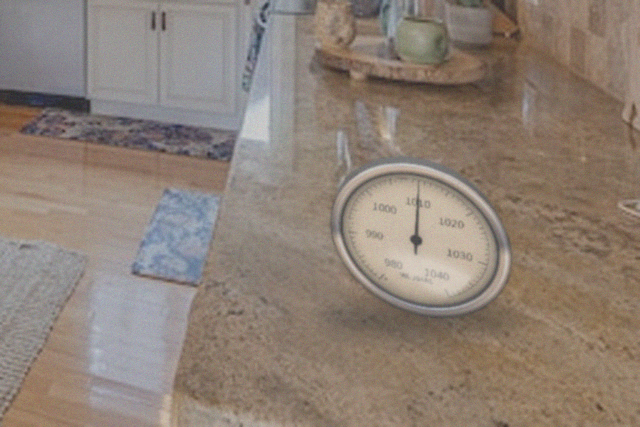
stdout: 1010 mbar
